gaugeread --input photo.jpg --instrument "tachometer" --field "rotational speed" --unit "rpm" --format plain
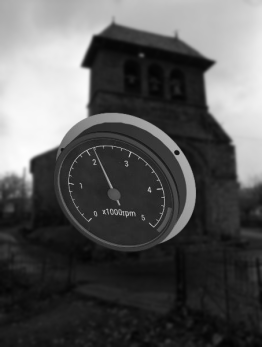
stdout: 2200 rpm
